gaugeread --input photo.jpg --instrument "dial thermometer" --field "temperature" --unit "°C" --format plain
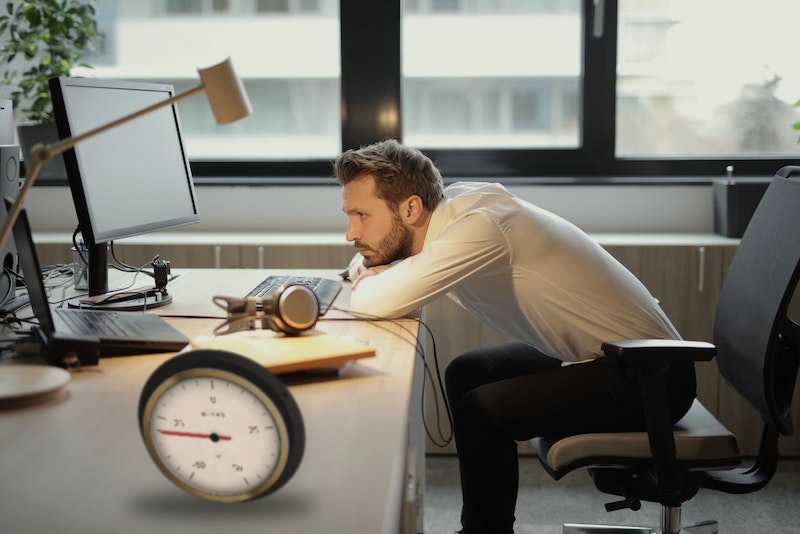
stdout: -30 °C
